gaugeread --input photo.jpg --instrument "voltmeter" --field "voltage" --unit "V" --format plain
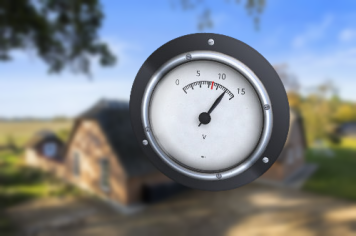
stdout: 12.5 V
